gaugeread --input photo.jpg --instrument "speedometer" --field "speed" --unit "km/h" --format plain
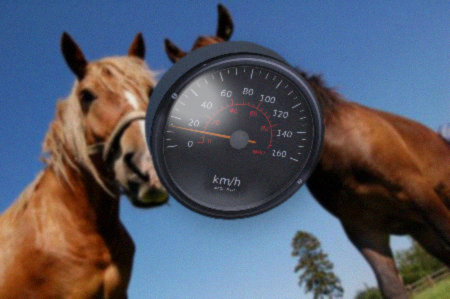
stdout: 15 km/h
